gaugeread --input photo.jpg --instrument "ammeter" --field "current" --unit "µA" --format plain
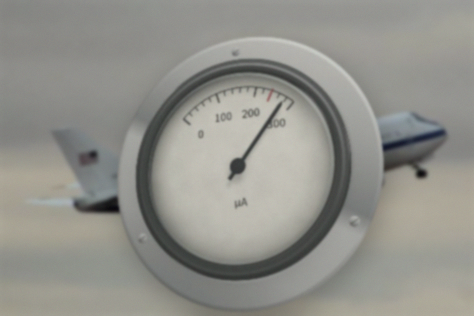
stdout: 280 µA
